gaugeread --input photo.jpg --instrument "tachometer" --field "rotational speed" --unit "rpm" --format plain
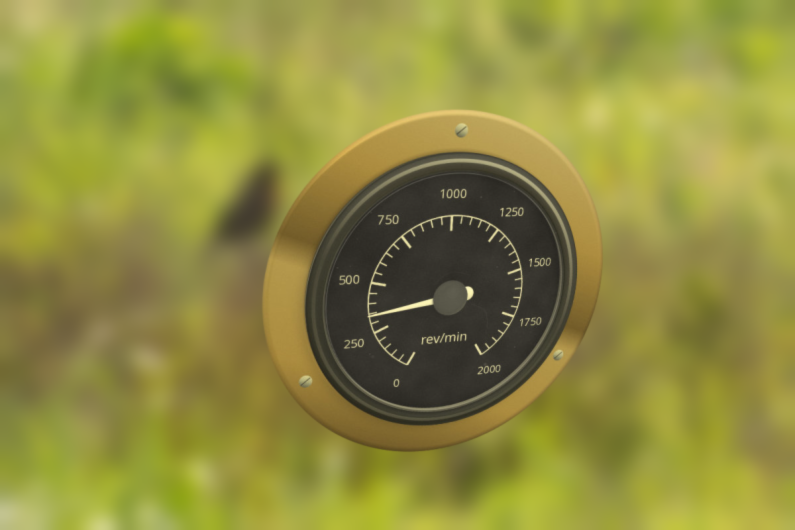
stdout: 350 rpm
